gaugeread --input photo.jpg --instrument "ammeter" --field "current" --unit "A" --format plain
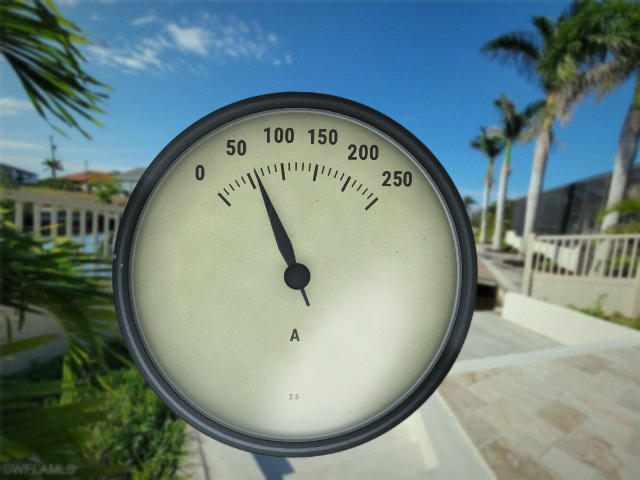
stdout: 60 A
